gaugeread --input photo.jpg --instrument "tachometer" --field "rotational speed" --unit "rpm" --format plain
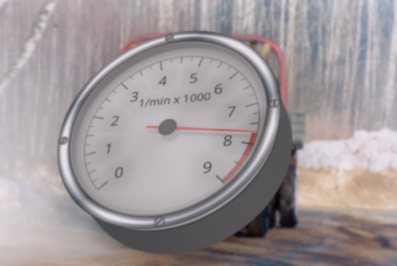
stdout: 7750 rpm
